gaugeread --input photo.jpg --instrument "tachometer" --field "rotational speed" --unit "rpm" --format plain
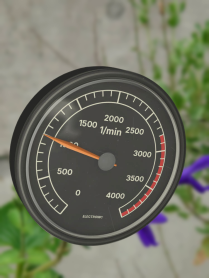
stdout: 1000 rpm
